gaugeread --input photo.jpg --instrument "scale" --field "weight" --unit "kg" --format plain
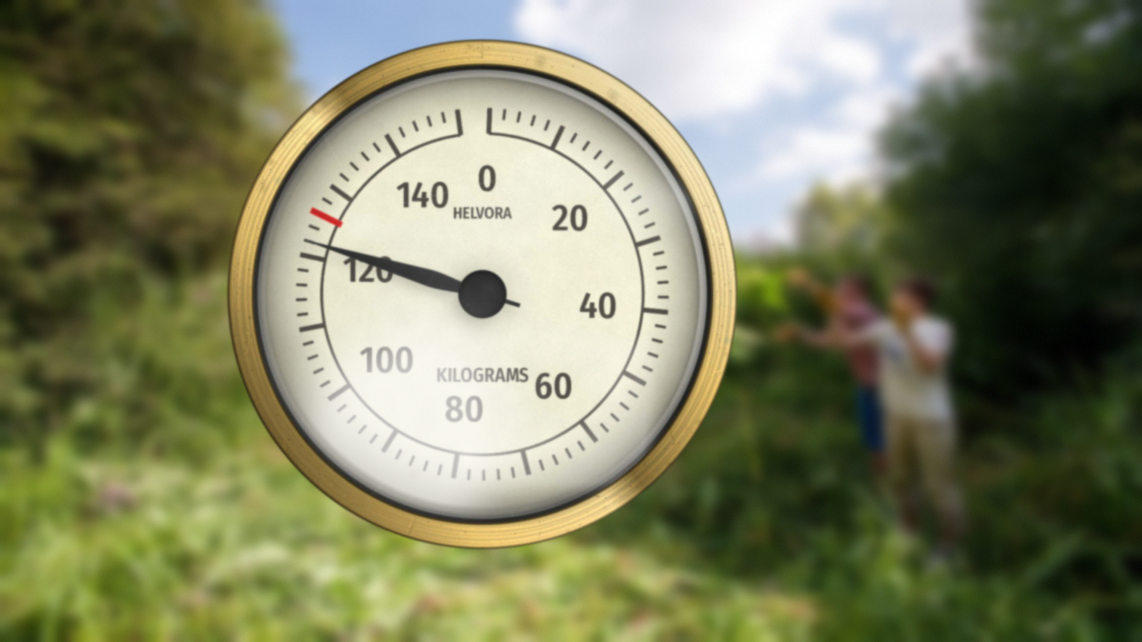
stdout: 122 kg
